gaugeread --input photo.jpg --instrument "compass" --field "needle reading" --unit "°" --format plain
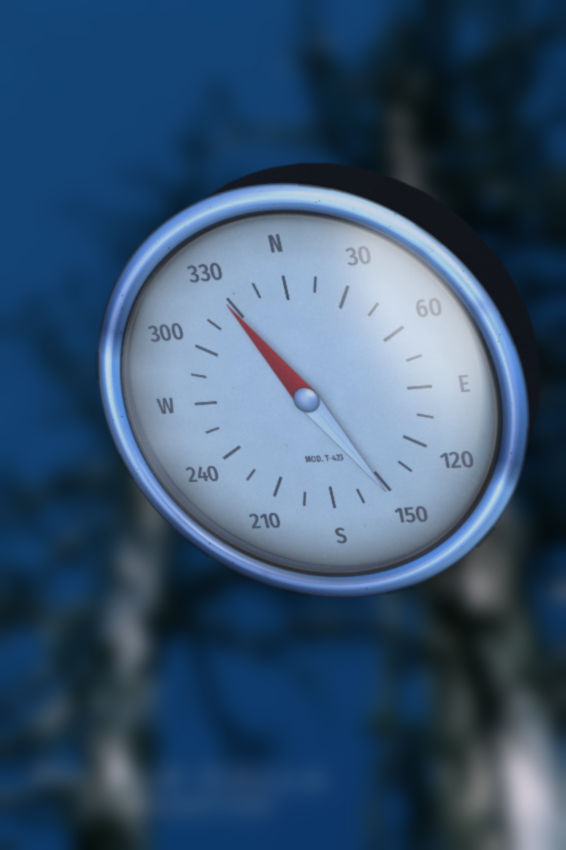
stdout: 330 °
